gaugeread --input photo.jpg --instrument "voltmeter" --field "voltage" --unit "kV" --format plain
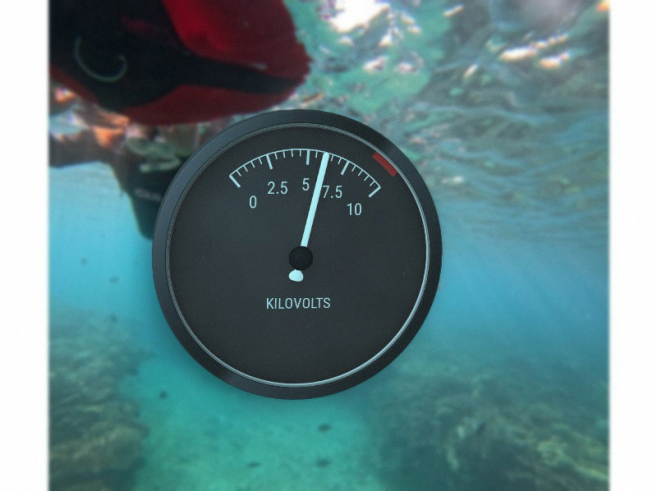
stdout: 6 kV
